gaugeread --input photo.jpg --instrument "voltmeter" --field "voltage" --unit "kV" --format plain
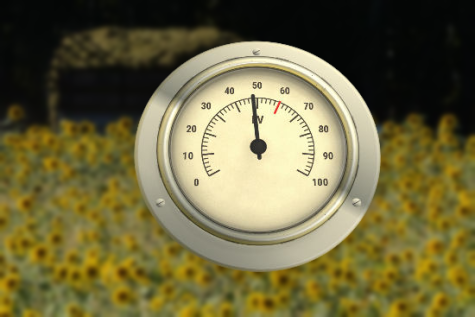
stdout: 48 kV
